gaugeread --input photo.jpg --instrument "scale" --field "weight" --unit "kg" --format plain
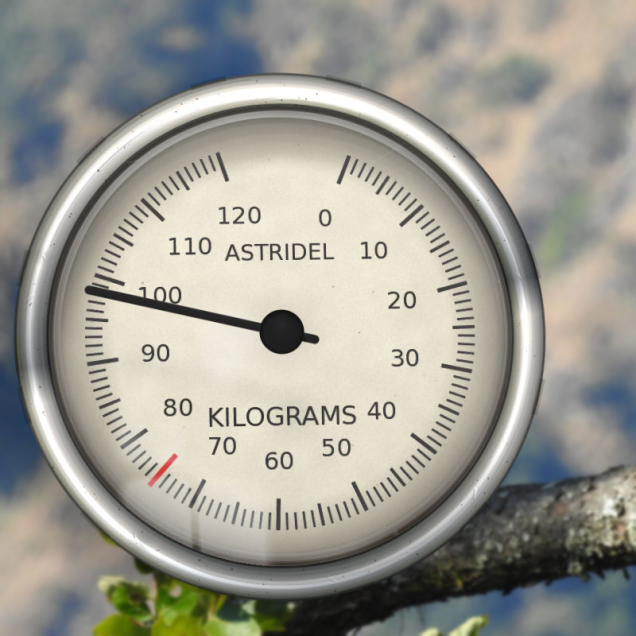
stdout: 98 kg
